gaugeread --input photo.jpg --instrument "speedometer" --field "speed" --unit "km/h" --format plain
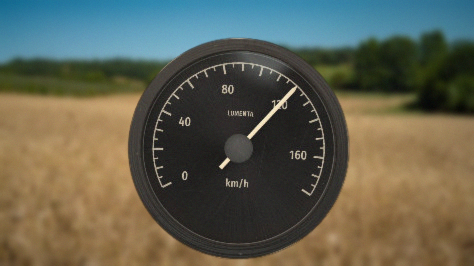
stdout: 120 km/h
